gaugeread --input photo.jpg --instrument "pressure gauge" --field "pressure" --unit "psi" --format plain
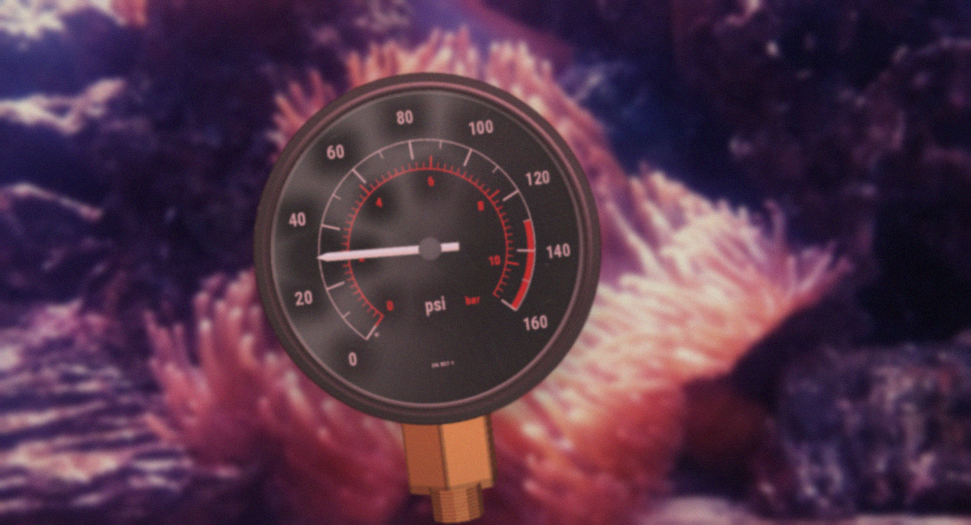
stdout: 30 psi
